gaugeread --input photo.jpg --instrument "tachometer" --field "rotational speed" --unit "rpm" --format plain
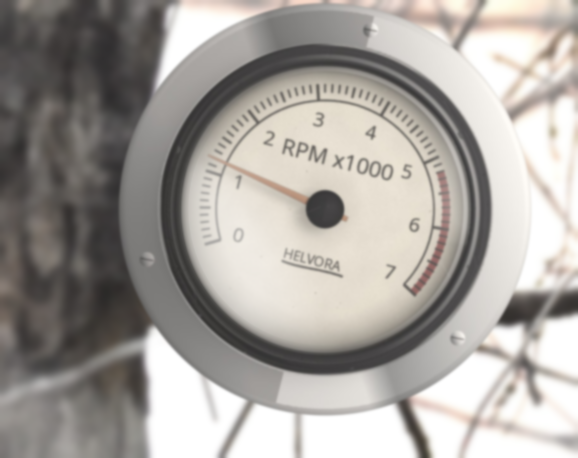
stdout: 1200 rpm
